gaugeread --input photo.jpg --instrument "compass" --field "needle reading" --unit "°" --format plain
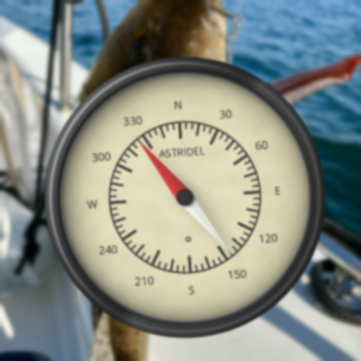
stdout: 325 °
